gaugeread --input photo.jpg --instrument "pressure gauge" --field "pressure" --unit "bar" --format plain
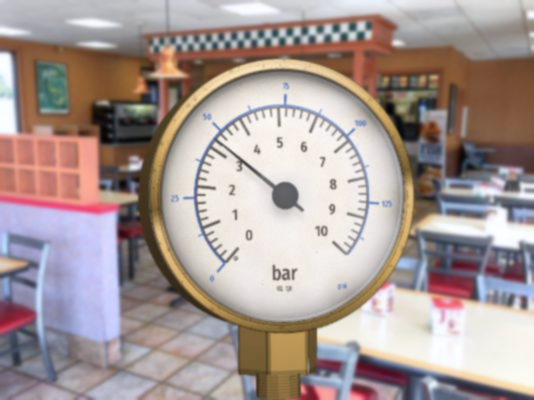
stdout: 3.2 bar
